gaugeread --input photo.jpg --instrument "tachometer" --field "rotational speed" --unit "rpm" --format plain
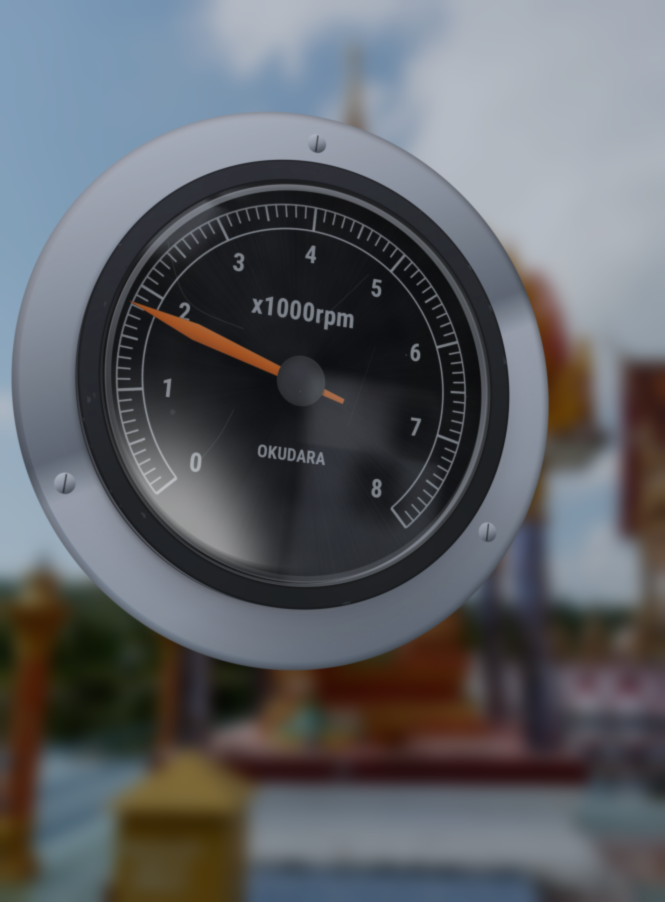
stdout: 1800 rpm
